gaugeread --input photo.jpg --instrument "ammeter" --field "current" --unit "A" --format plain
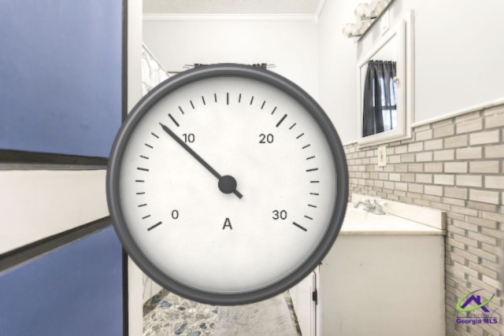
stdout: 9 A
